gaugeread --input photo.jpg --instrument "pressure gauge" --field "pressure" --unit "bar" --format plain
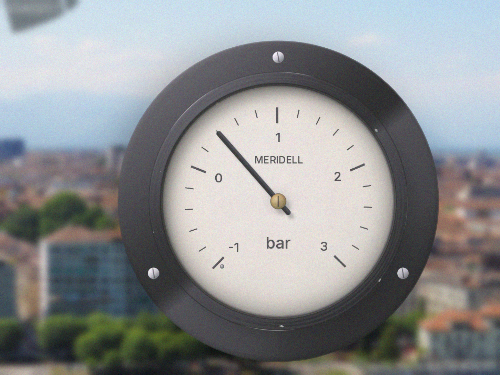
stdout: 0.4 bar
